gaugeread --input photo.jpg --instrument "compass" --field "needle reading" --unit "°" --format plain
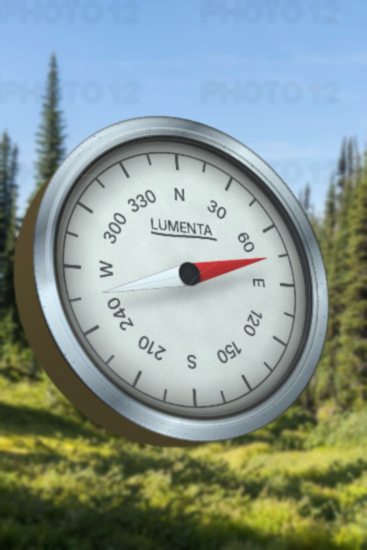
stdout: 75 °
